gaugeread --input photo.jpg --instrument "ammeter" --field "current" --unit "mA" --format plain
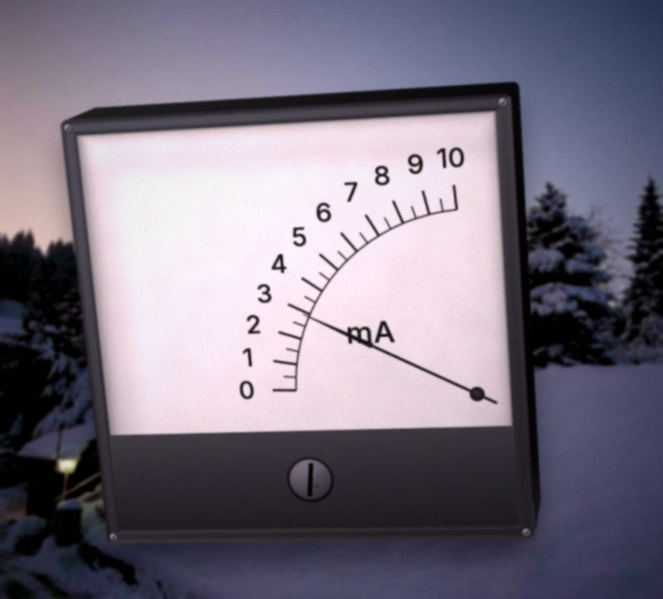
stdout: 3 mA
